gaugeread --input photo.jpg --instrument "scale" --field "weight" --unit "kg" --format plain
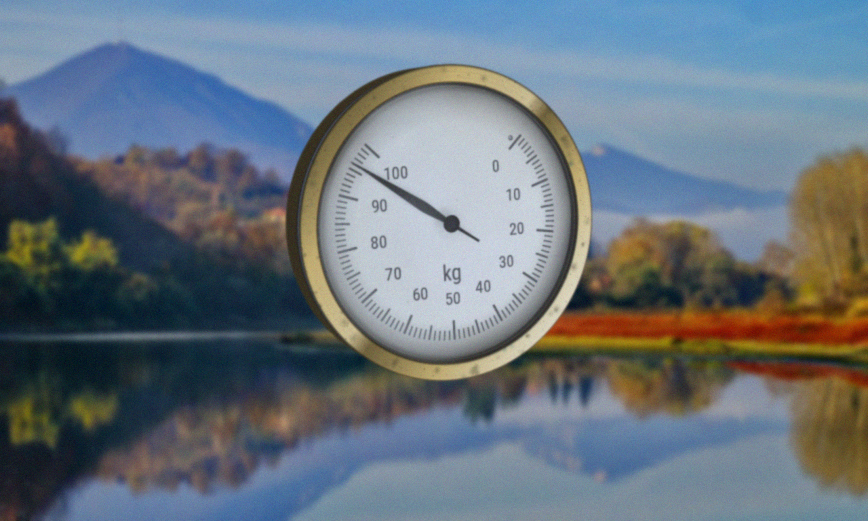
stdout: 96 kg
